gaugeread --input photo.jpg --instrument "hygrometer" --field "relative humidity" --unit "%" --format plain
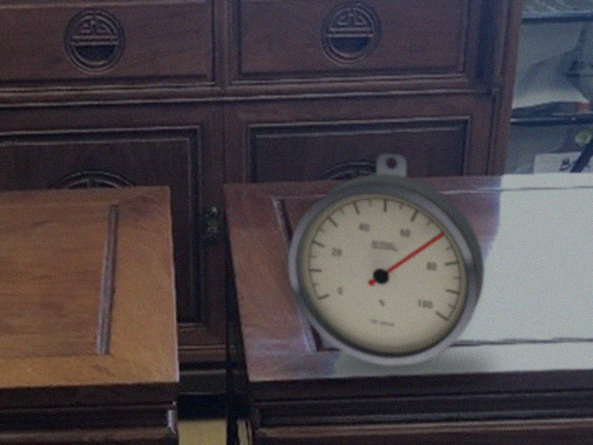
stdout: 70 %
